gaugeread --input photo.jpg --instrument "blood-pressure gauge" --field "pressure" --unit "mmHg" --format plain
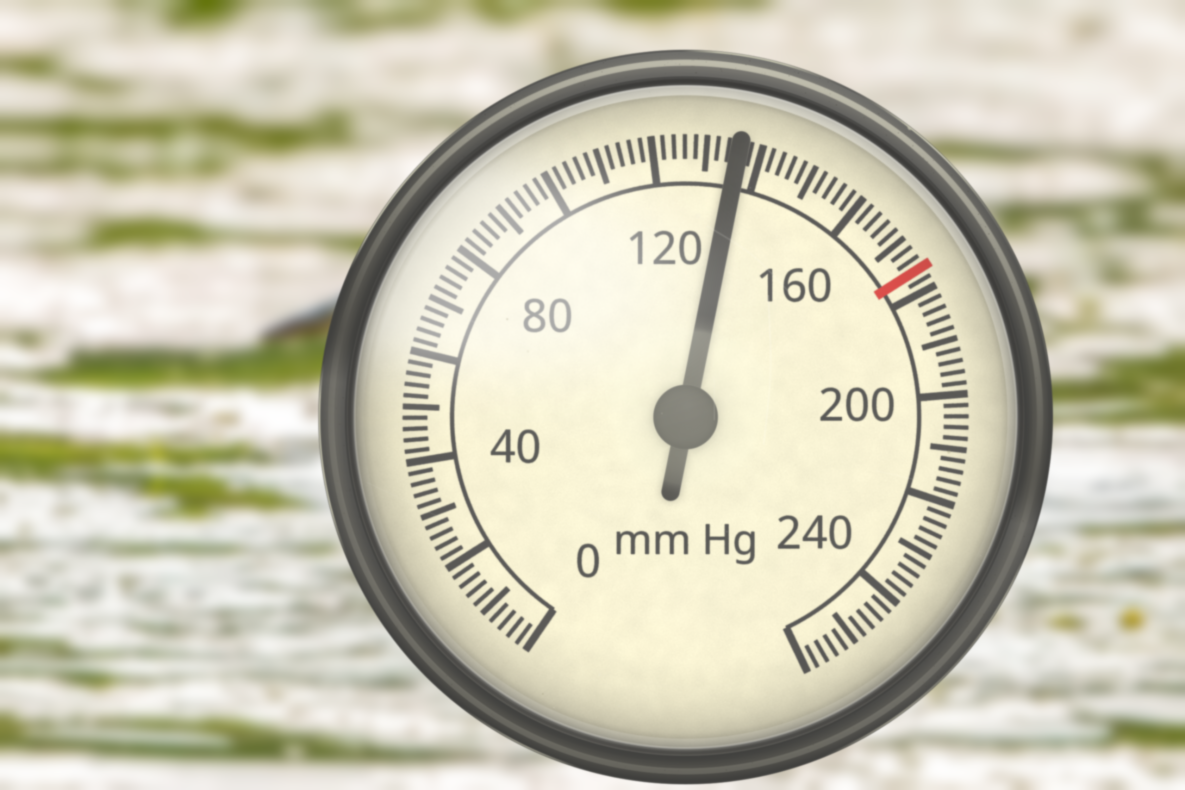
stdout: 136 mmHg
